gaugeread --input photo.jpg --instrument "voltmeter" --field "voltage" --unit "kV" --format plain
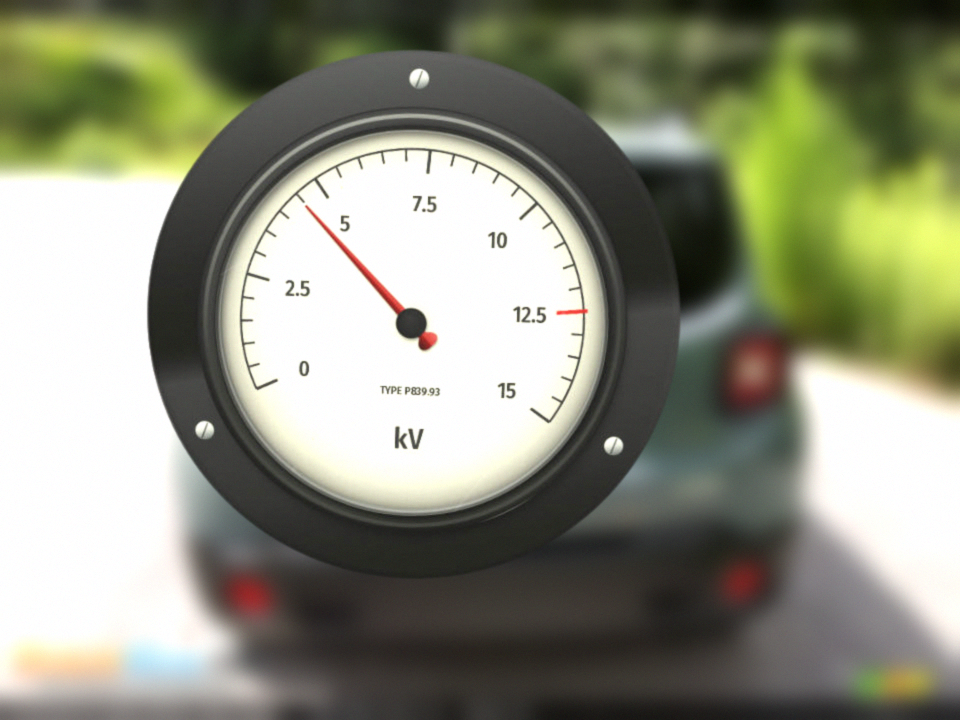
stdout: 4.5 kV
